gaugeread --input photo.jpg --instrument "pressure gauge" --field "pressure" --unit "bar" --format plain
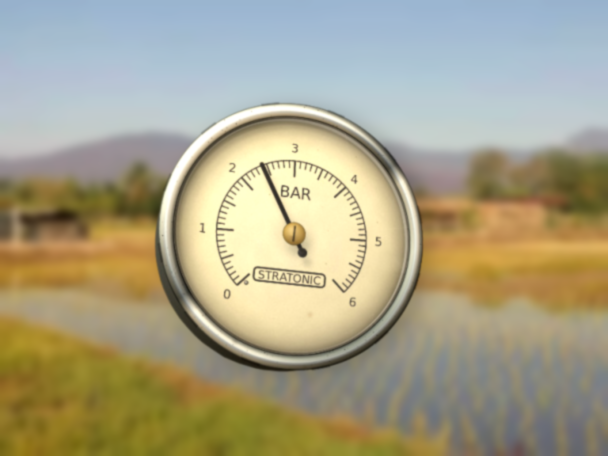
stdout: 2.4 bar
